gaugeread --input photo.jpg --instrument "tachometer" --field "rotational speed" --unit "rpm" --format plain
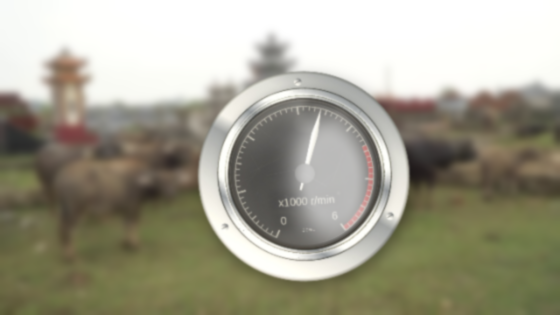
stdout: 3400 rpm
